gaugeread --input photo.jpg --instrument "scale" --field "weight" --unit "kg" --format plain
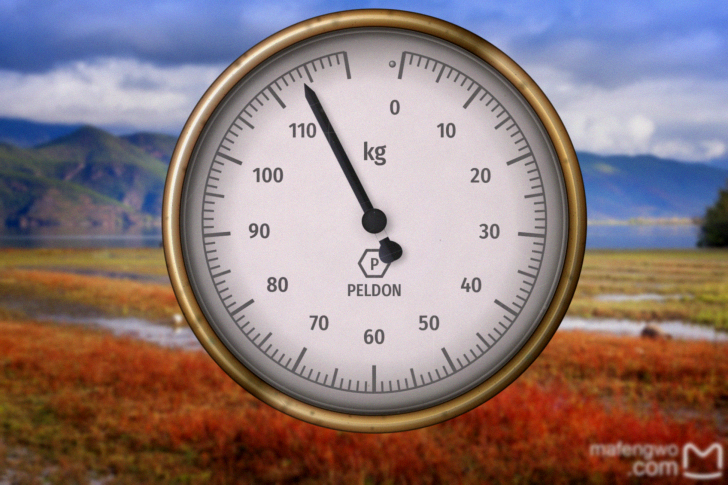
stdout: 114 kg
